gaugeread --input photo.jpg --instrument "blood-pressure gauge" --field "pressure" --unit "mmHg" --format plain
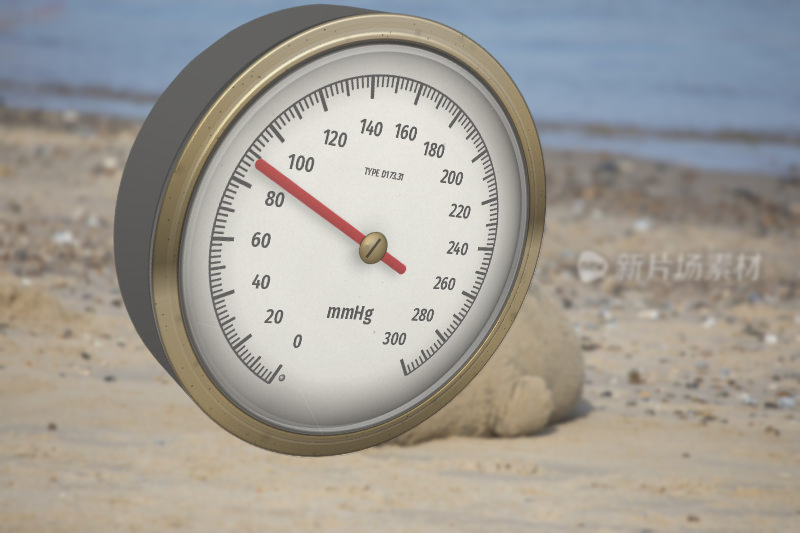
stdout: 88 mmHg
